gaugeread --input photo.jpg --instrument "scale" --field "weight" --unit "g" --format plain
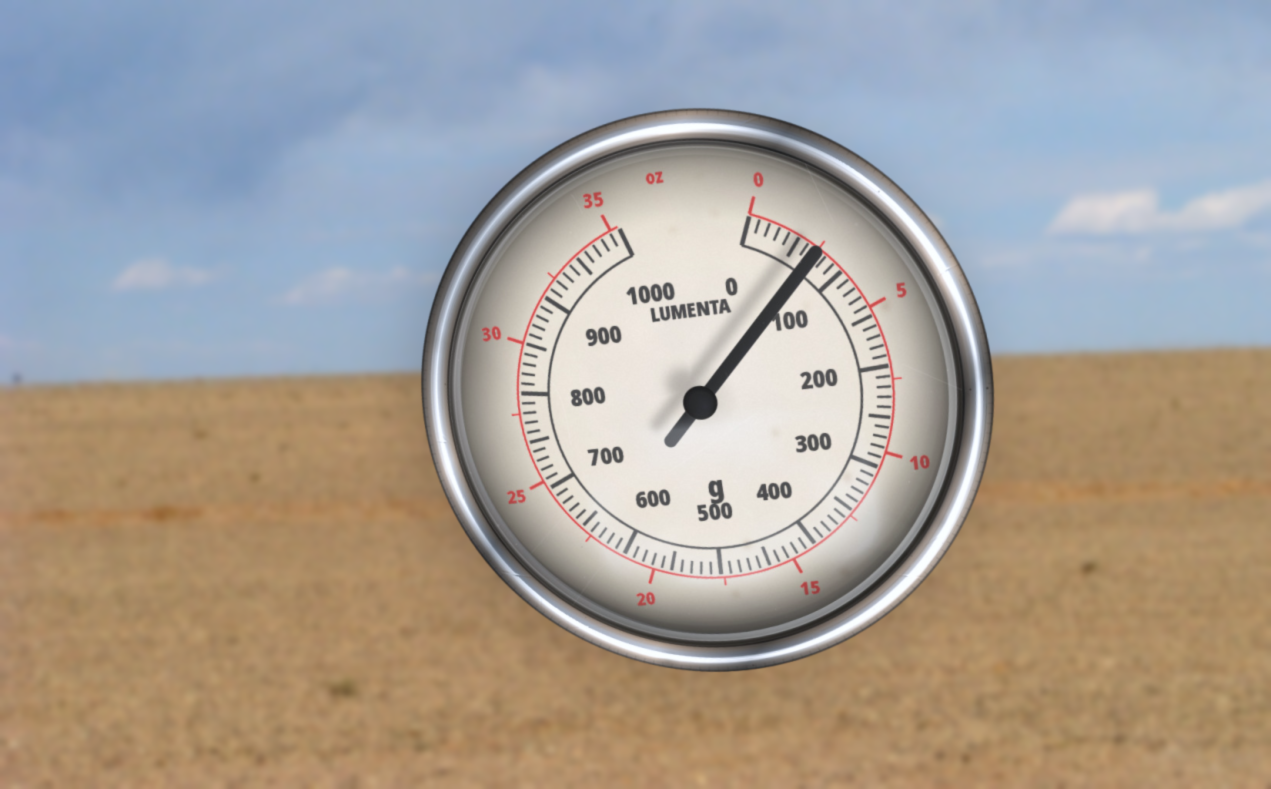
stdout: 70 g
